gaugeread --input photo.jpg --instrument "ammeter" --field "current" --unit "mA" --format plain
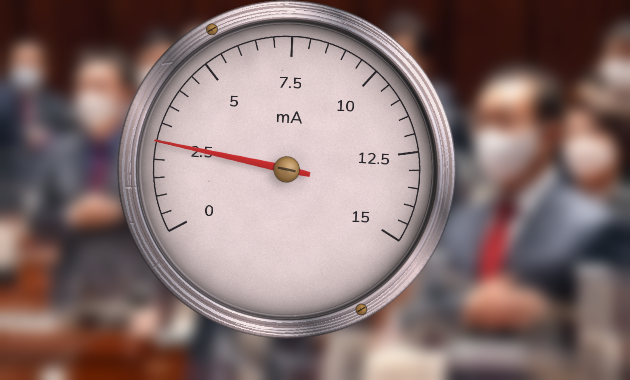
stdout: 2.5 mA
